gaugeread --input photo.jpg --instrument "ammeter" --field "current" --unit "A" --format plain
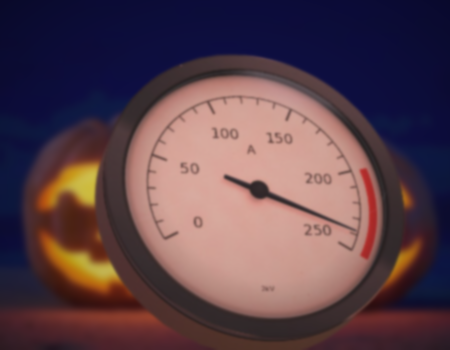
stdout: 240 A
